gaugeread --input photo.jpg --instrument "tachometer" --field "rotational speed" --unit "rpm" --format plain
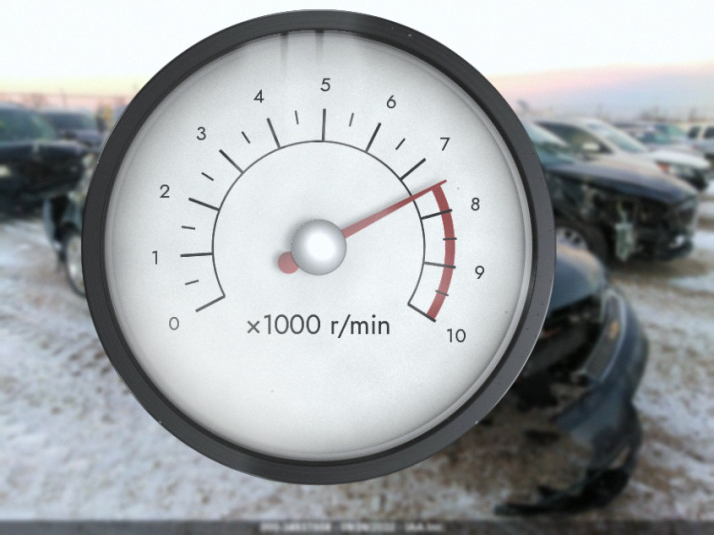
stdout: 7500 rpm
